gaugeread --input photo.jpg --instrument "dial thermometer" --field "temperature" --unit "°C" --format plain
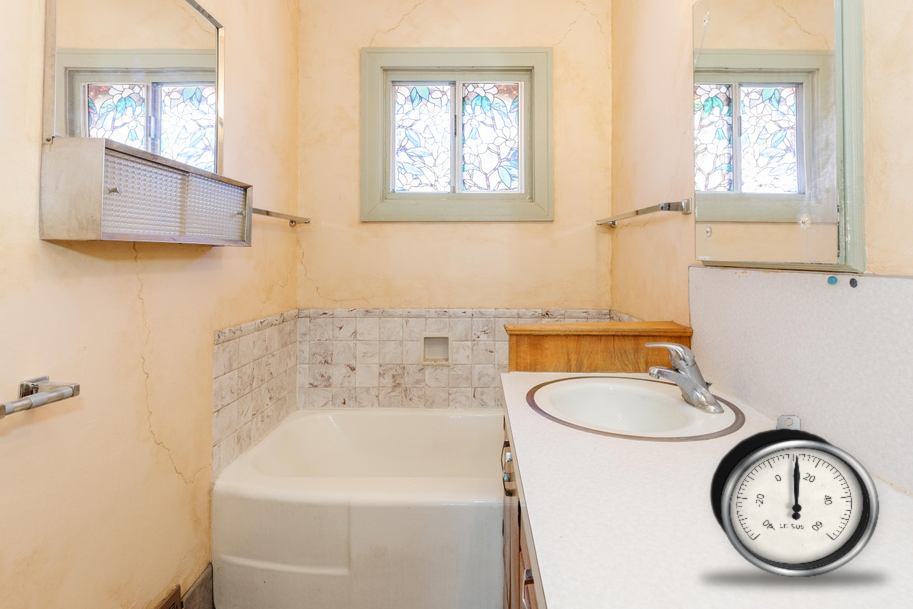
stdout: 10 °C
